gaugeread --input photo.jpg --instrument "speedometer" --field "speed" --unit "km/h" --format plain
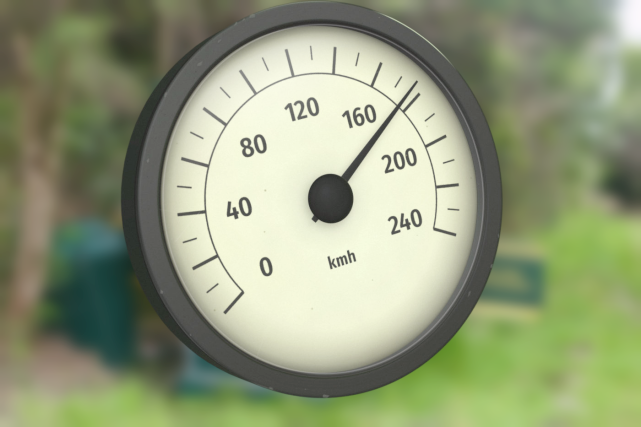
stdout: 175 km/h
